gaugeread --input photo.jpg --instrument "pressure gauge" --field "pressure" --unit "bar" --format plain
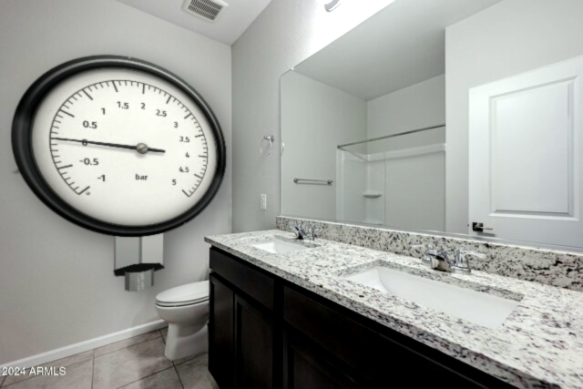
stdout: 0 bar
